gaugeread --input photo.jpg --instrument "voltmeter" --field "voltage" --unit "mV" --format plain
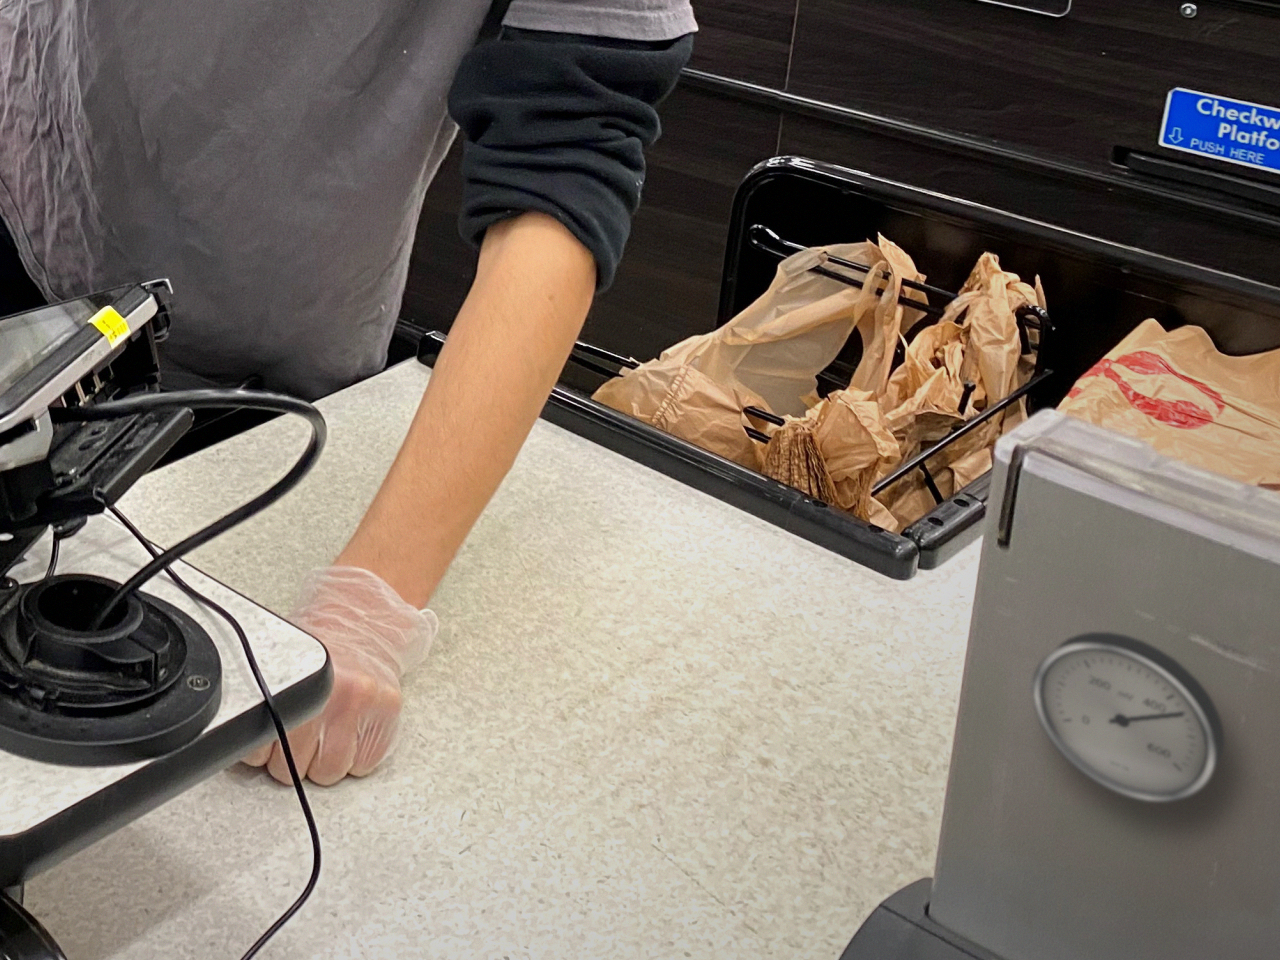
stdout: 440 mV
